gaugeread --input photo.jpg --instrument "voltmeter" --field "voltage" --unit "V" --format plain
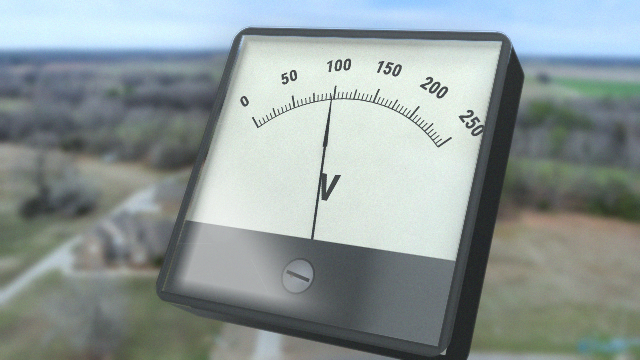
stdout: 100 V
